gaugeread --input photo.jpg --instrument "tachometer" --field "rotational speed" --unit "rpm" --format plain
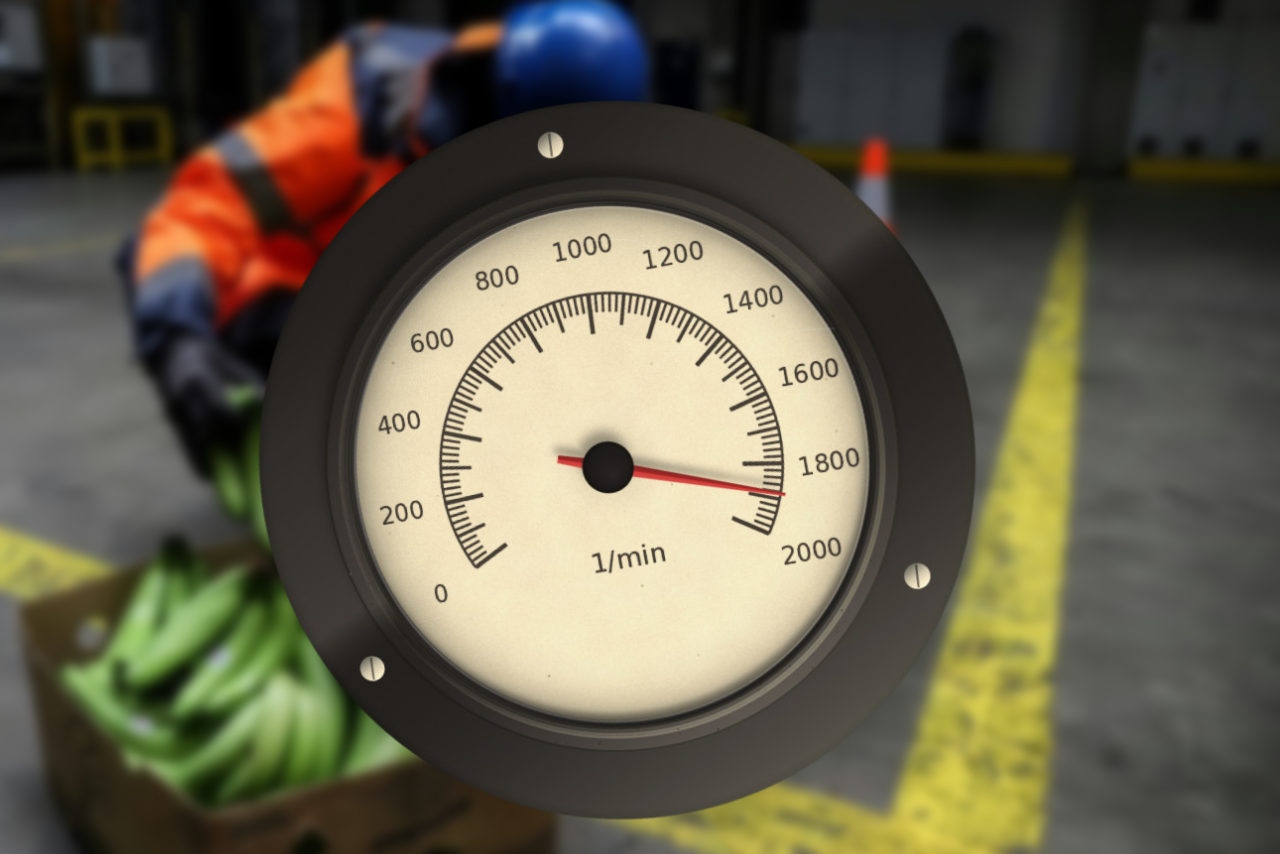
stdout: 1880 rpm
